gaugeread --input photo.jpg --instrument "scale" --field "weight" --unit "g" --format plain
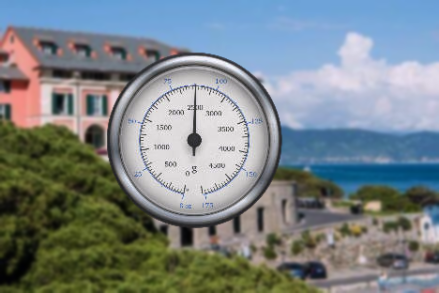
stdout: 2500 g
